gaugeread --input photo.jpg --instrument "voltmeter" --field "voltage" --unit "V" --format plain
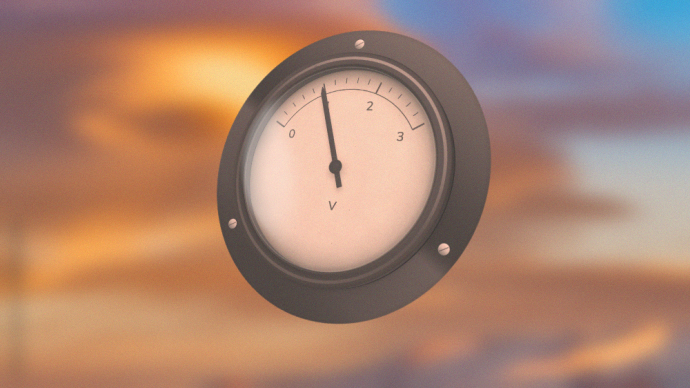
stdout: 1 V
